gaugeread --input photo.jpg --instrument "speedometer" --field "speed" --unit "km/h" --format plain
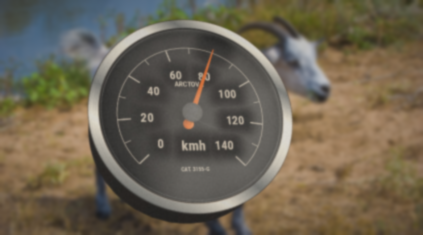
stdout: 80 km/h
